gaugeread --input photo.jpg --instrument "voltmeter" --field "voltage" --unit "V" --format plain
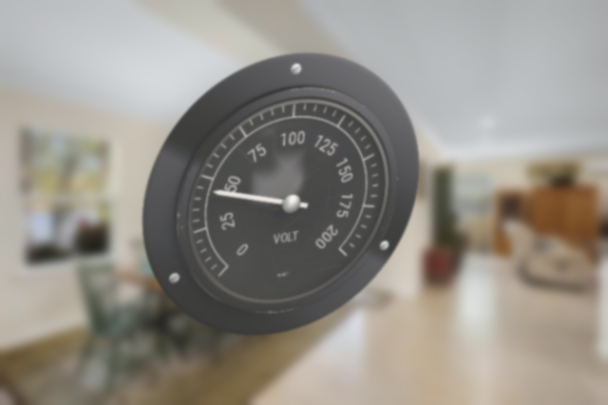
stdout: 45 V
